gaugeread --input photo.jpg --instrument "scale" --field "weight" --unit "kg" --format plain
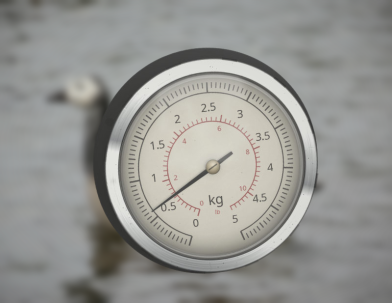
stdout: 0.6 kg
